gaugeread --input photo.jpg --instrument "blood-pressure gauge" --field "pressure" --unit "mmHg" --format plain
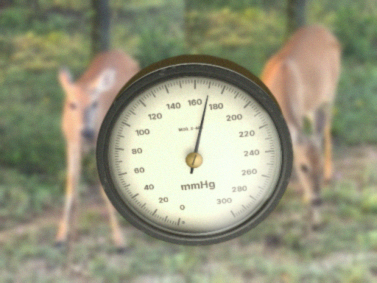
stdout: 170 mmHg
